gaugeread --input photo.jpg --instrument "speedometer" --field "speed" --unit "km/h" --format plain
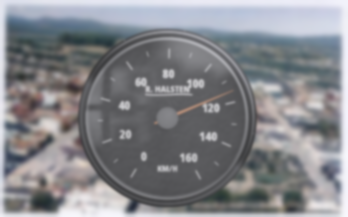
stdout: 115 km/h
